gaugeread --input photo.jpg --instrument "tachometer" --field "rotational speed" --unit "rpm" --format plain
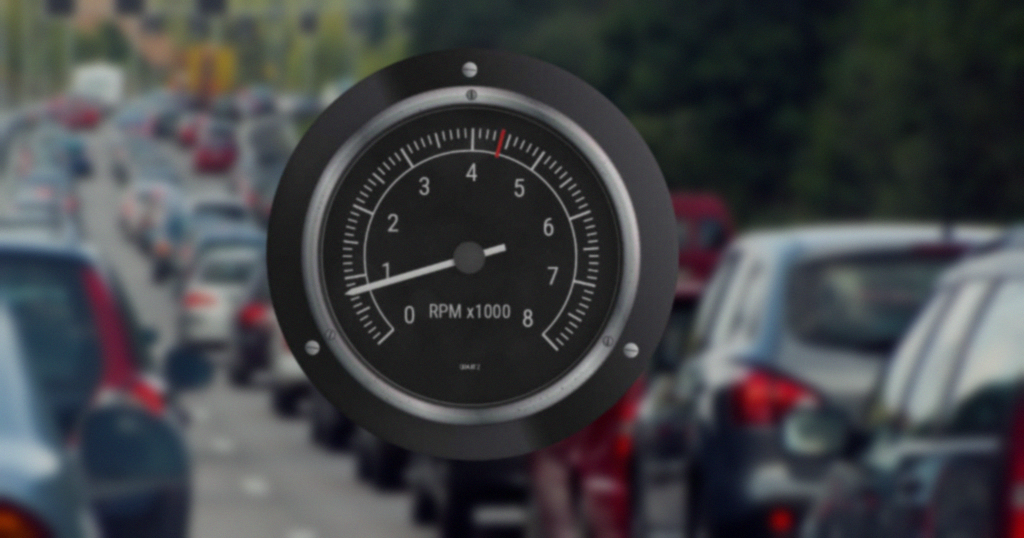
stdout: 800 rpm
